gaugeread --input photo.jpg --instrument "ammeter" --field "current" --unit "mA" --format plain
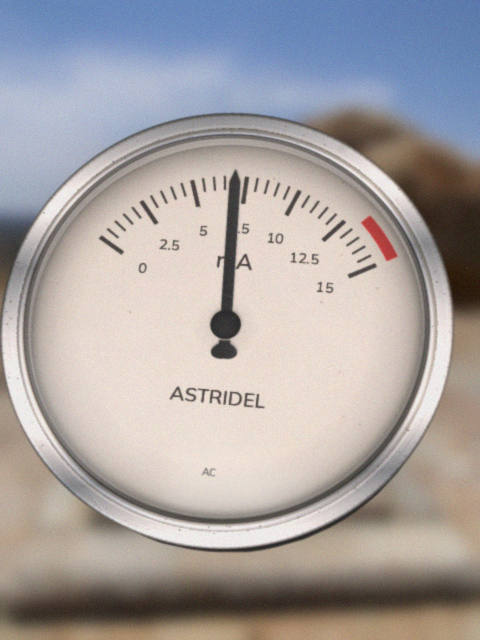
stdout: 7 mA
